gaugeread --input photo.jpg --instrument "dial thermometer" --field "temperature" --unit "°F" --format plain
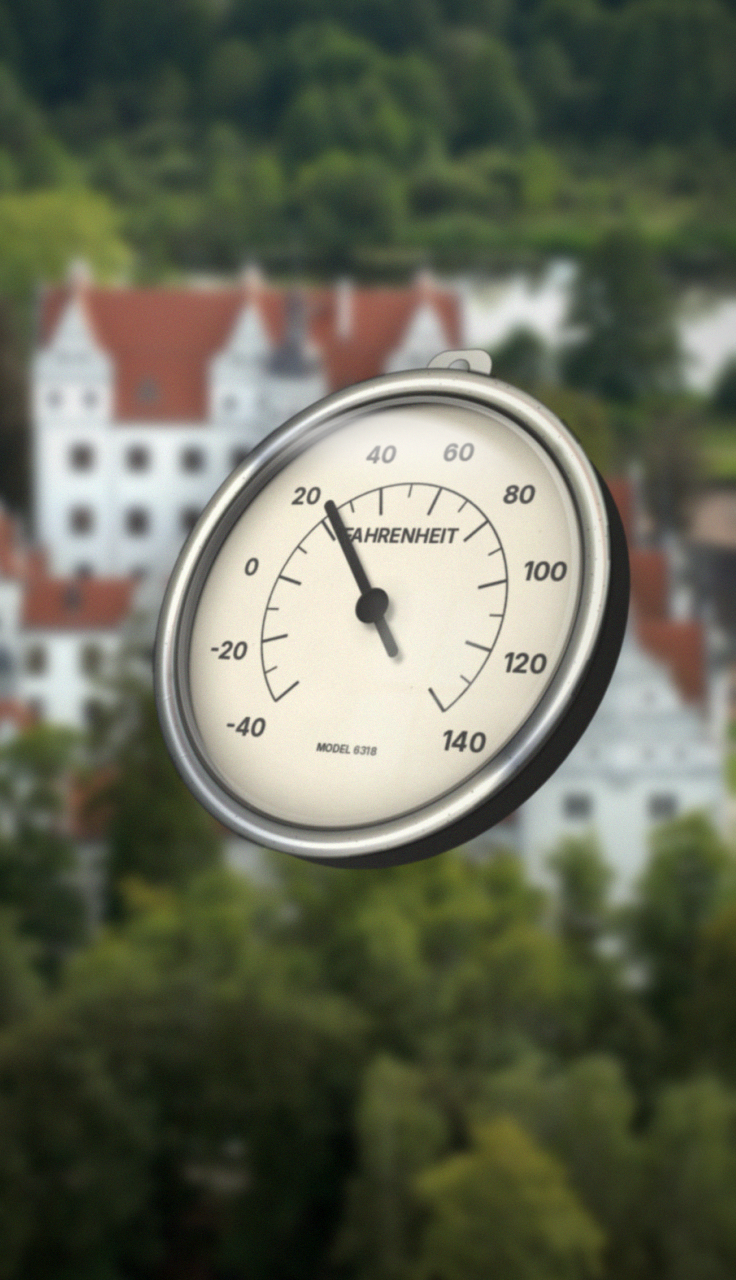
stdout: 25 °F
